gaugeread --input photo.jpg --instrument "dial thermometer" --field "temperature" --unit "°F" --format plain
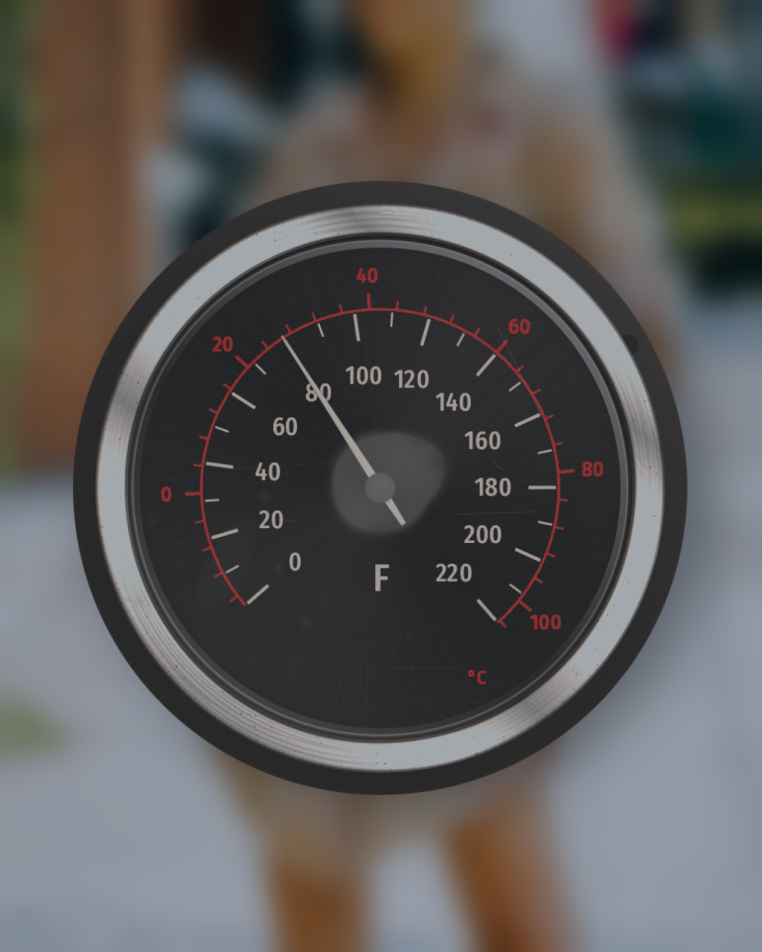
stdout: 80 °F
